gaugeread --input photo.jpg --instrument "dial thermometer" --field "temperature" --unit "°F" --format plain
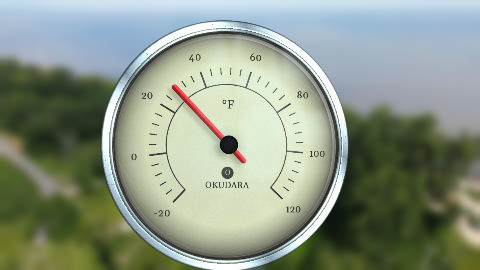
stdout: 28 °F
